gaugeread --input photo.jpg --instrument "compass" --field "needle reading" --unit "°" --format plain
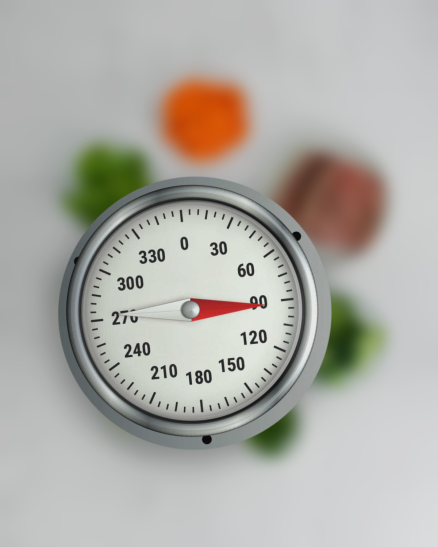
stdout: 92.5 °
